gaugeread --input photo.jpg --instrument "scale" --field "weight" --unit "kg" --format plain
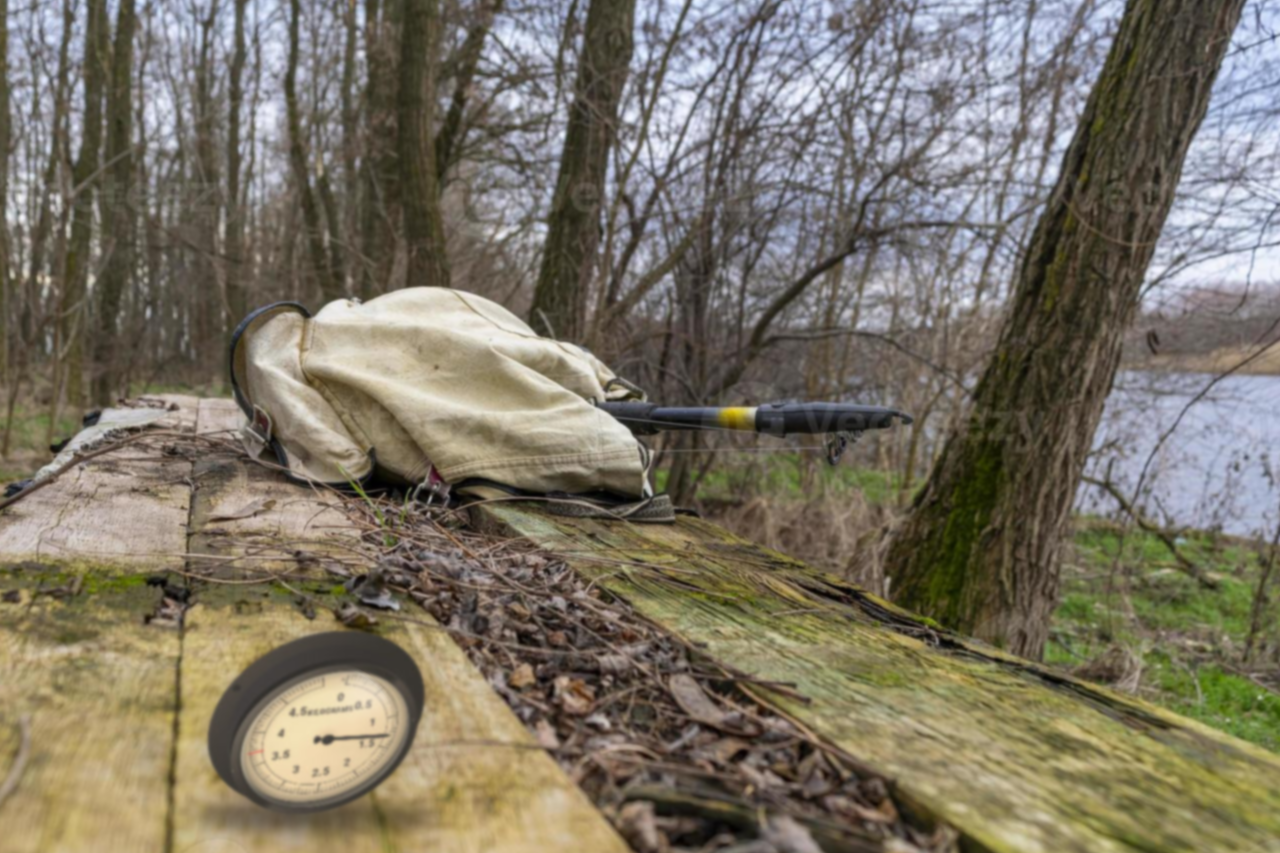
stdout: 1.25 kg
